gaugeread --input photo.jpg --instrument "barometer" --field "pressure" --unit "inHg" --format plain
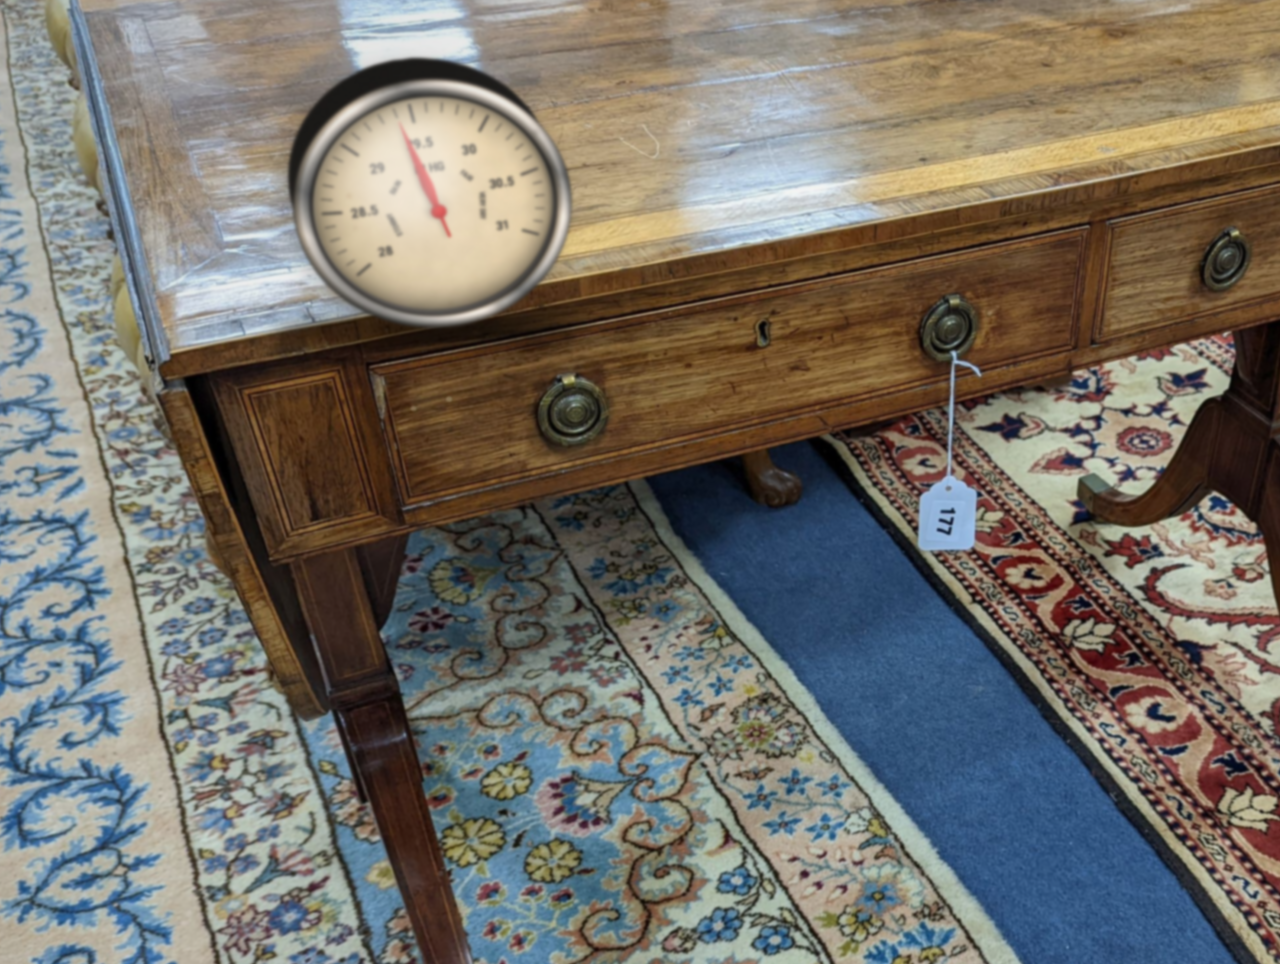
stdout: 29.4 inHg
